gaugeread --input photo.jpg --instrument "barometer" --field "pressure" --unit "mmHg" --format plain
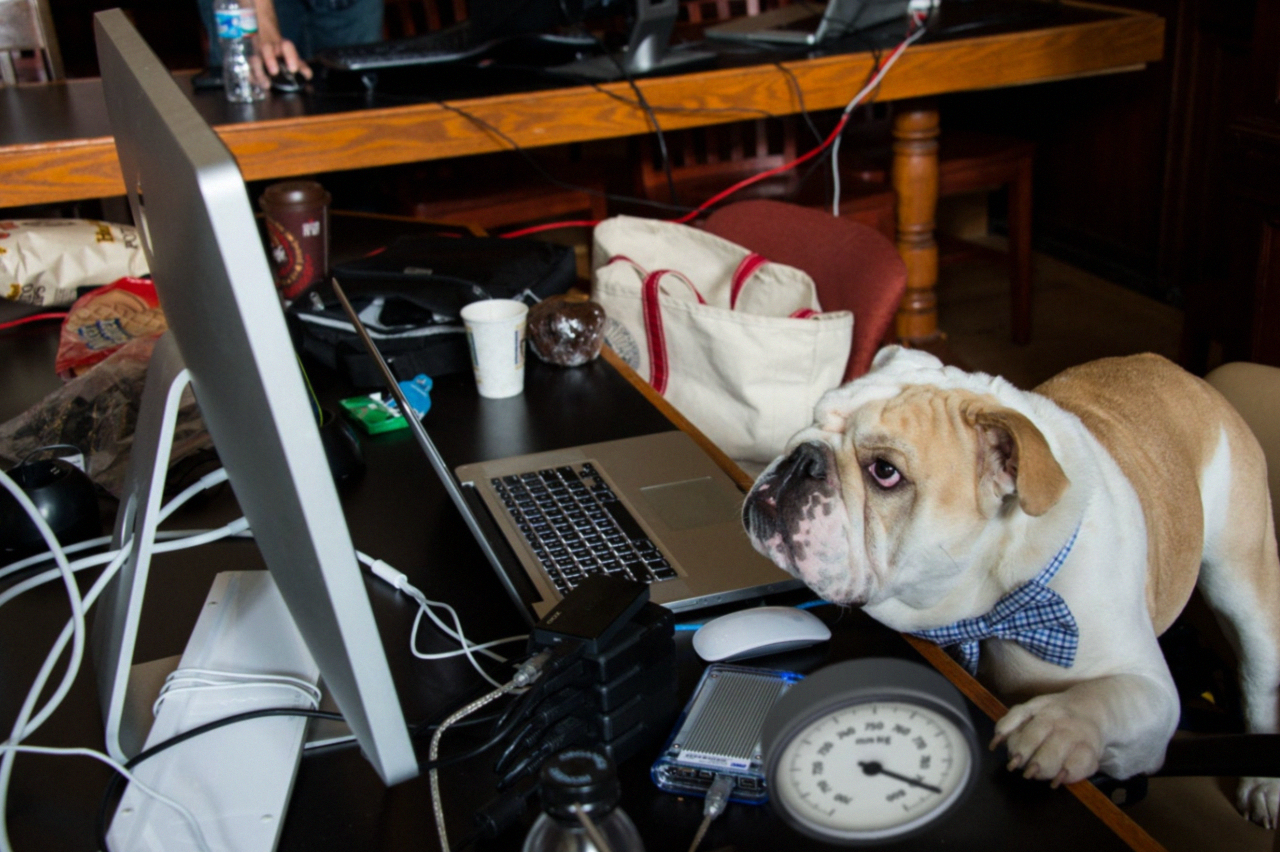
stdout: 790 mmHg
